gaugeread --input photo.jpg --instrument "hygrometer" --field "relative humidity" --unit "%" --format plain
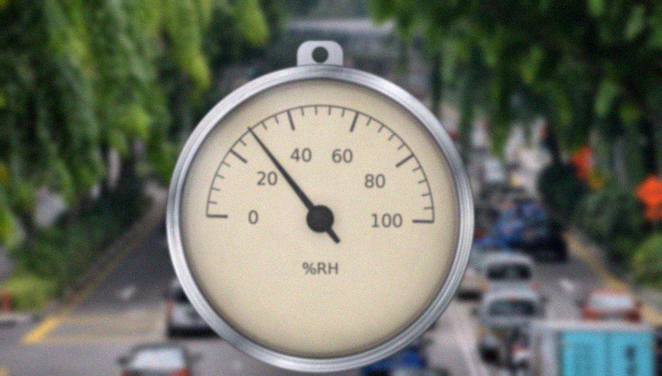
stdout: 28 %
